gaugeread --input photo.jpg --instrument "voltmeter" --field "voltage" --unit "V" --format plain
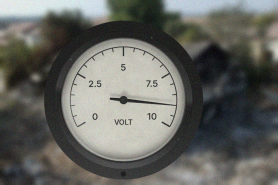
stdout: 9 V
